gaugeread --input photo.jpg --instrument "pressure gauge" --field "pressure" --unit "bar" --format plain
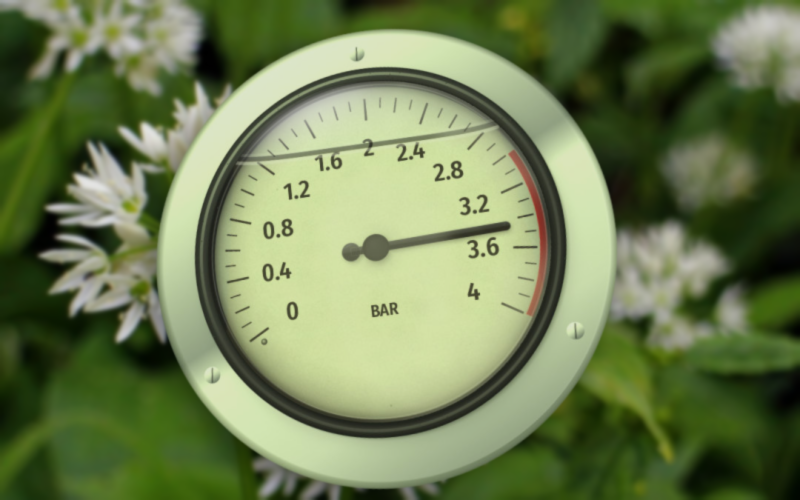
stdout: 3.45 bar
